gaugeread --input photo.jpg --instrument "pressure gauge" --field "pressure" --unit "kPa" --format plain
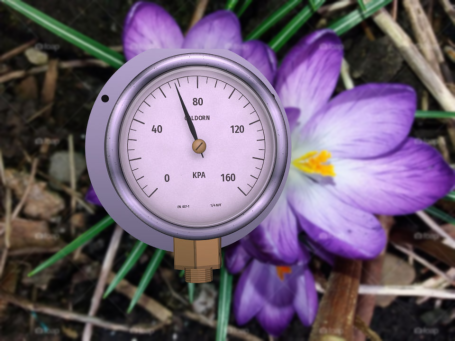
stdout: 67.5 kPa
